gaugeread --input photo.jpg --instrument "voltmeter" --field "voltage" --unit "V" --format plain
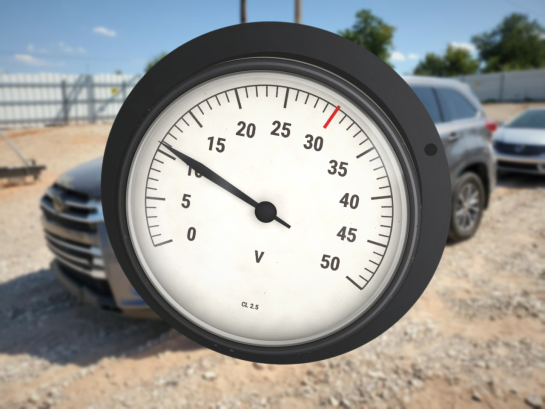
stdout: 11 V
